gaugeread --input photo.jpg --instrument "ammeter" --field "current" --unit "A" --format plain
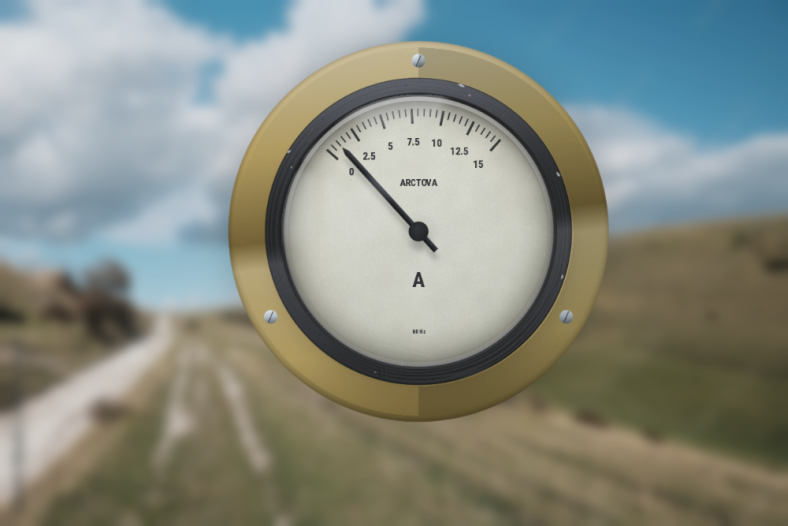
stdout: 1 A
